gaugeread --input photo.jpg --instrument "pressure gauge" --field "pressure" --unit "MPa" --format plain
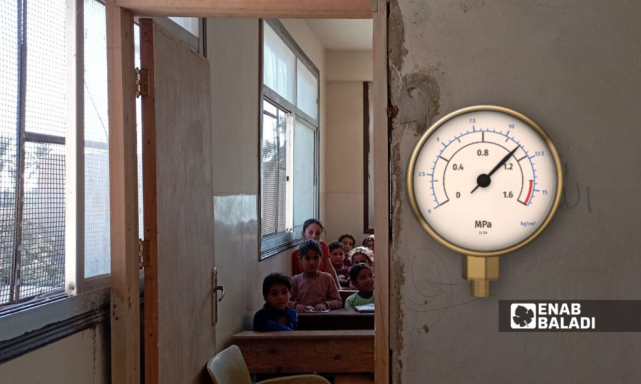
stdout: 1.1 MPa
